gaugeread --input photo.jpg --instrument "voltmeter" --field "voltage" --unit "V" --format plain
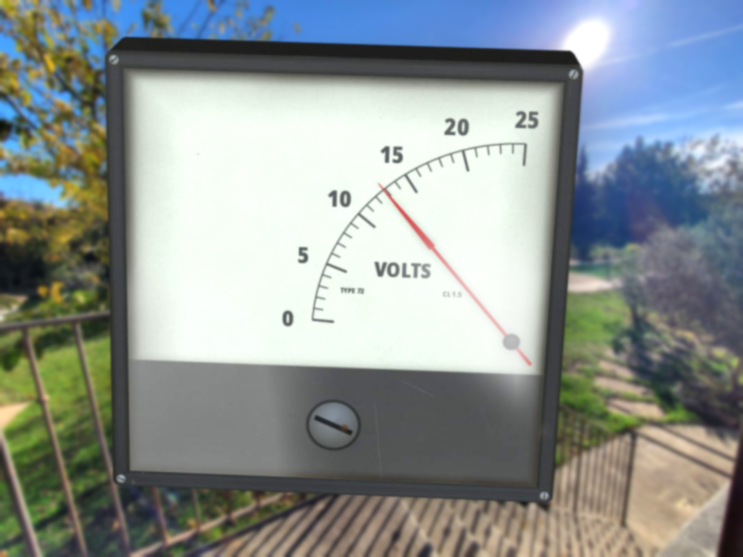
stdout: 13 V
